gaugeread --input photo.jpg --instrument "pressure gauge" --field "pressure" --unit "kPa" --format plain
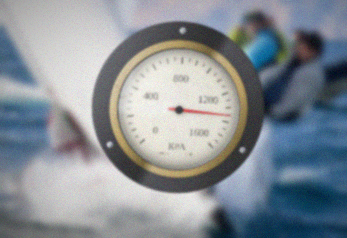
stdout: 1350 kPa
